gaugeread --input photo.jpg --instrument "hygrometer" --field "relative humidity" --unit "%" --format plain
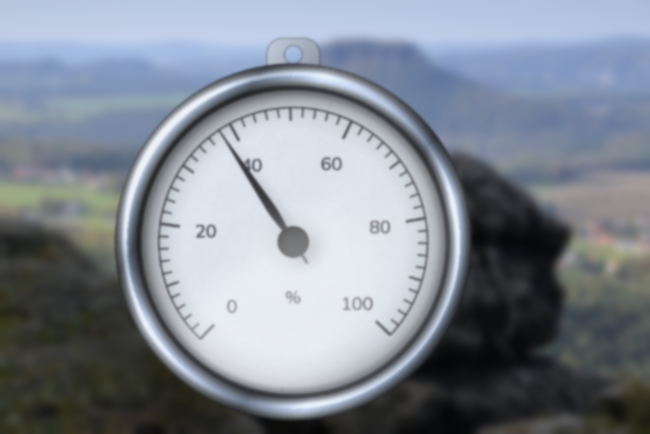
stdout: 38 %
